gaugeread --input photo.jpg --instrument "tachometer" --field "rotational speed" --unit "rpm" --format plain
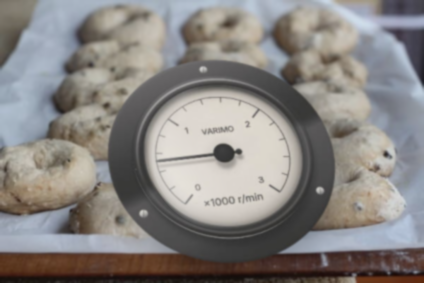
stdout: 500 rpm
